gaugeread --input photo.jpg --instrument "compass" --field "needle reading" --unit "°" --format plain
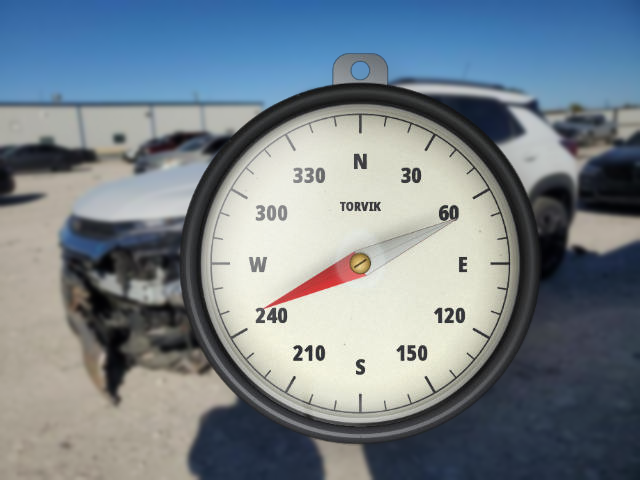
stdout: 245 °
